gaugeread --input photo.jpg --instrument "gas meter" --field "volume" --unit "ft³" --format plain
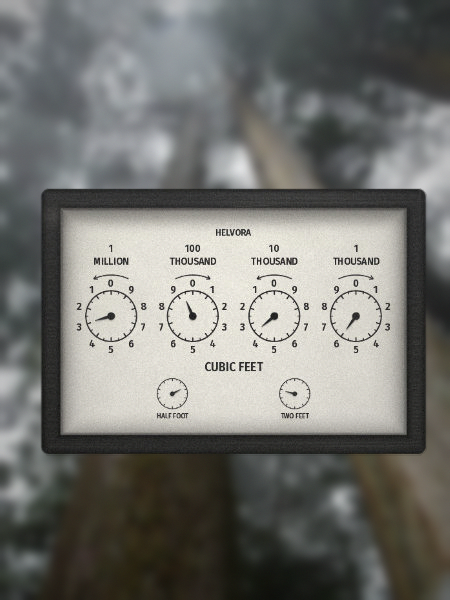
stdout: 293600 ft³
